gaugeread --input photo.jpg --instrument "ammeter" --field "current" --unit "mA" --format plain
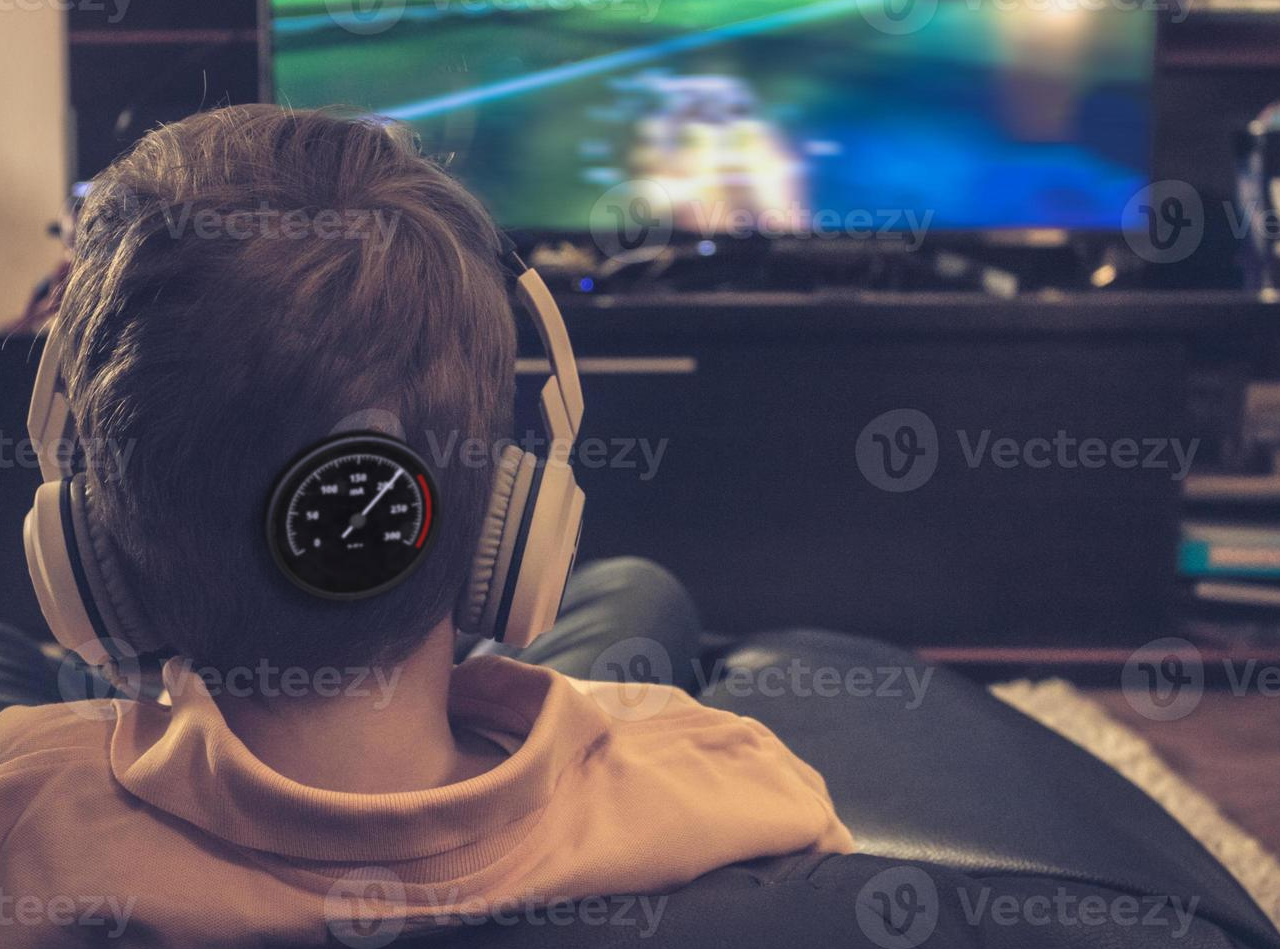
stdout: 200 mA
